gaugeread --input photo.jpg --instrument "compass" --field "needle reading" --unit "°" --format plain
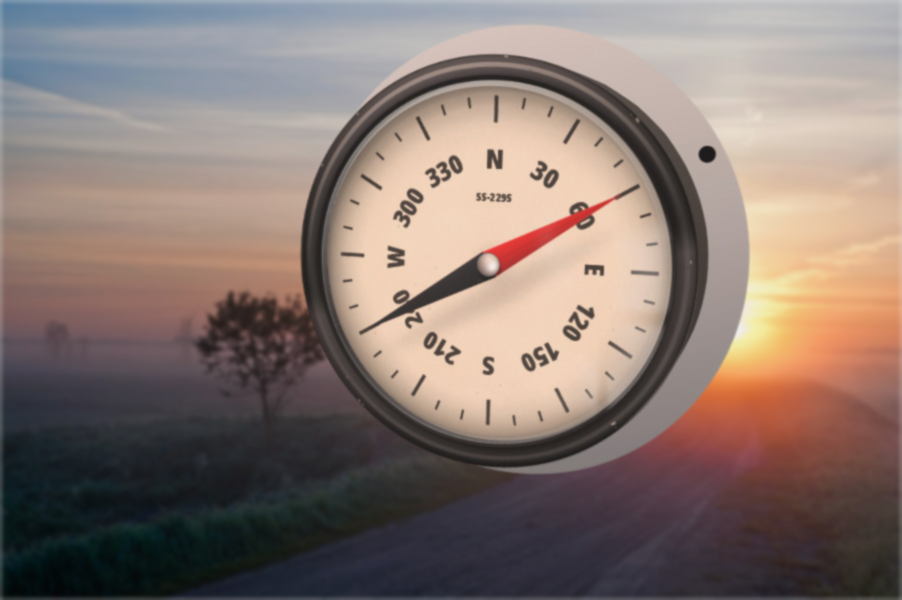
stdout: 60 °
